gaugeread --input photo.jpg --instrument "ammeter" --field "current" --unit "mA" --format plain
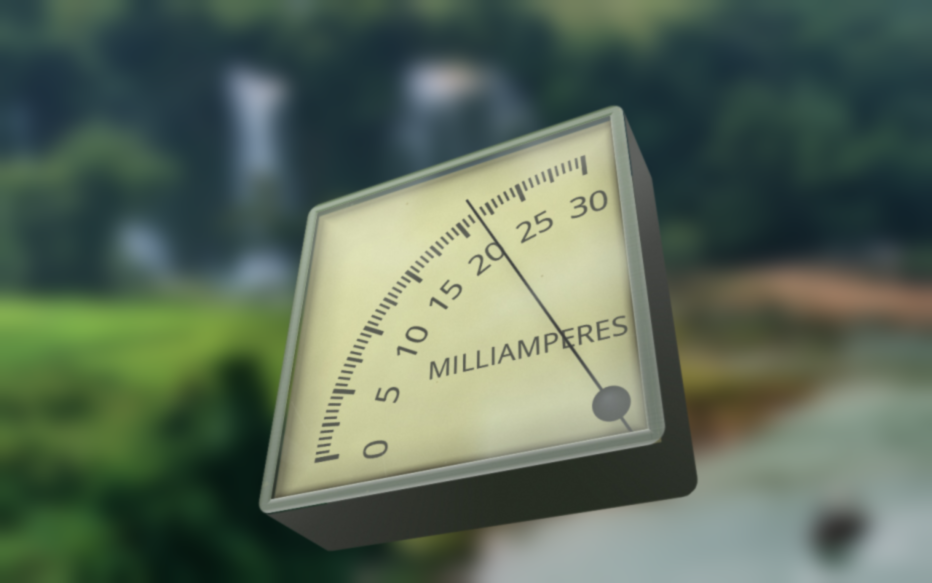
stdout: 21.5 mA
